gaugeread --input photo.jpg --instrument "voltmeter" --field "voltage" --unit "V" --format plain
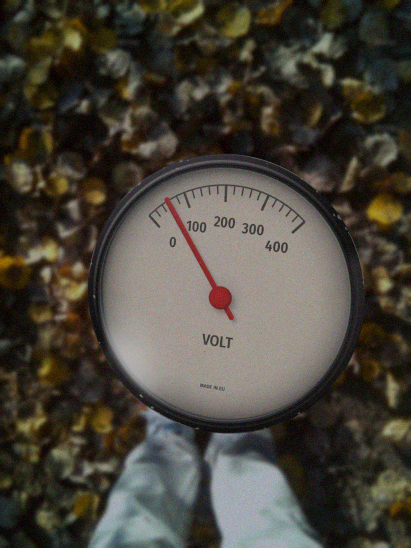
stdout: 60 V
